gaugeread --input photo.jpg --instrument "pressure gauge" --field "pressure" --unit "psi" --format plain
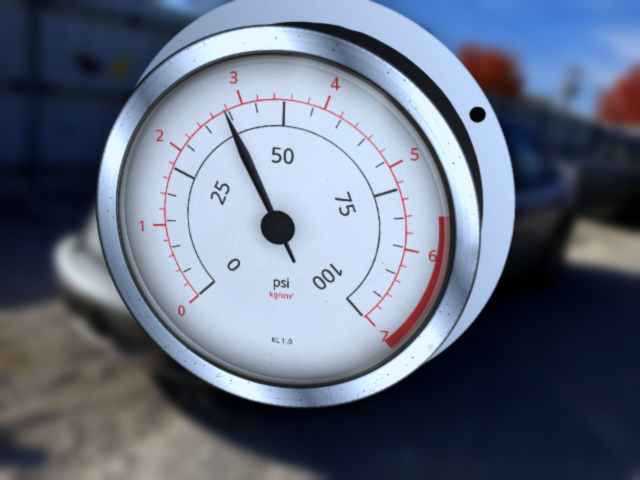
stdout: 40 psi
